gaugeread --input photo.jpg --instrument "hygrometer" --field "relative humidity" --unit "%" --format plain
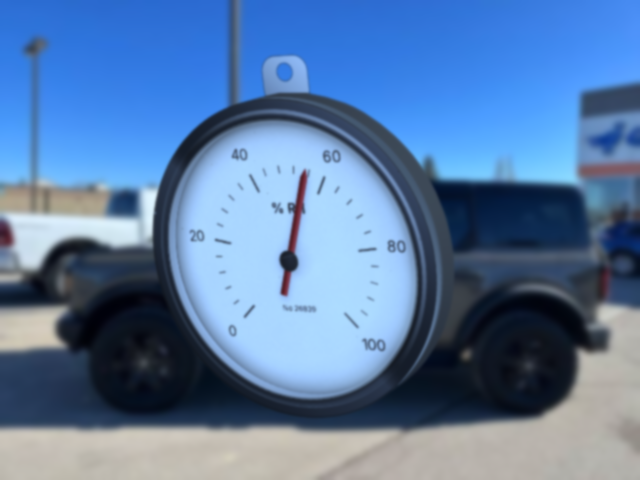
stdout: 56 %
